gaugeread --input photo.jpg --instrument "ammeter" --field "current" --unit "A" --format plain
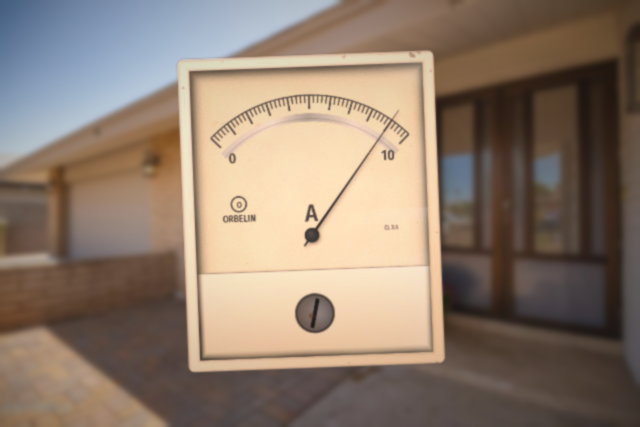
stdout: 9 A
